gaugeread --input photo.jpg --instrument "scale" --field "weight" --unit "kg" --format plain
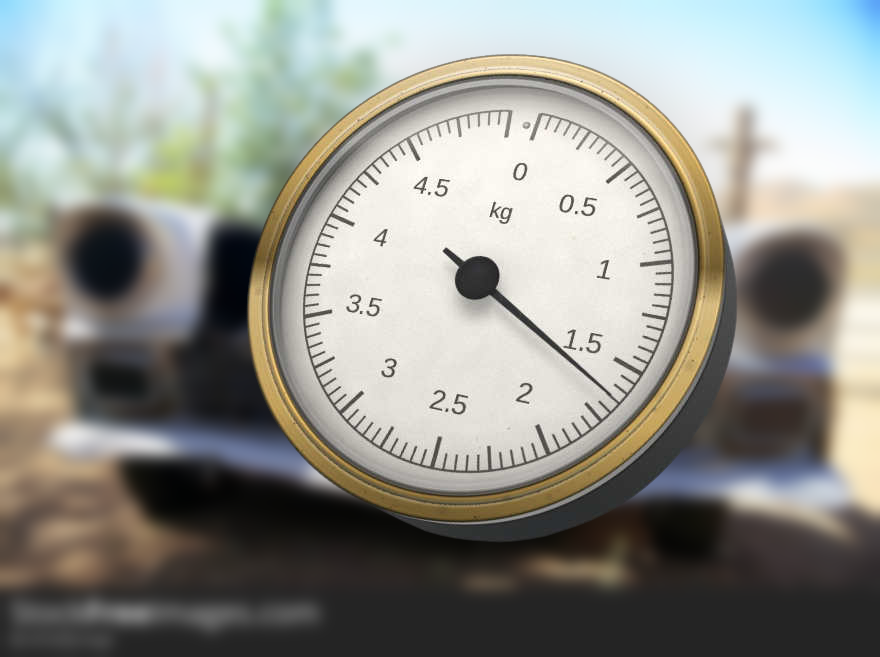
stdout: 1.65 kg
